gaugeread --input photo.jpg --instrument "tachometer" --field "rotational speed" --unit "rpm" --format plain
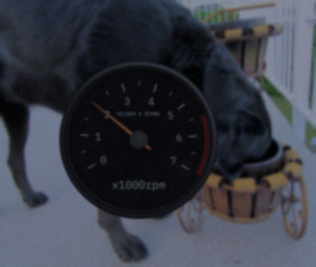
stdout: 2000 rpm
